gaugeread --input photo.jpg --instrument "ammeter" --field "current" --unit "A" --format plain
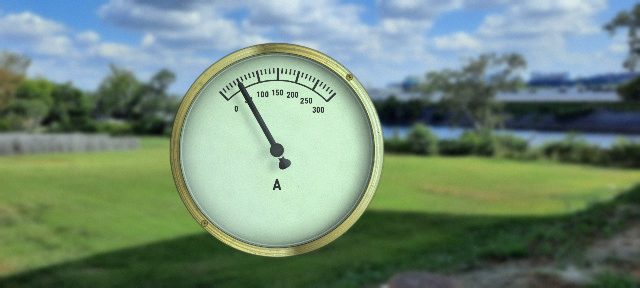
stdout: 50 A
